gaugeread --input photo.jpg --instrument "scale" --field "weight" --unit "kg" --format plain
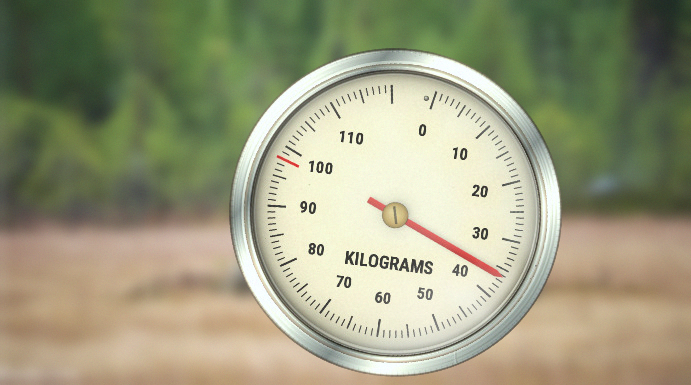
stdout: 36 kg
